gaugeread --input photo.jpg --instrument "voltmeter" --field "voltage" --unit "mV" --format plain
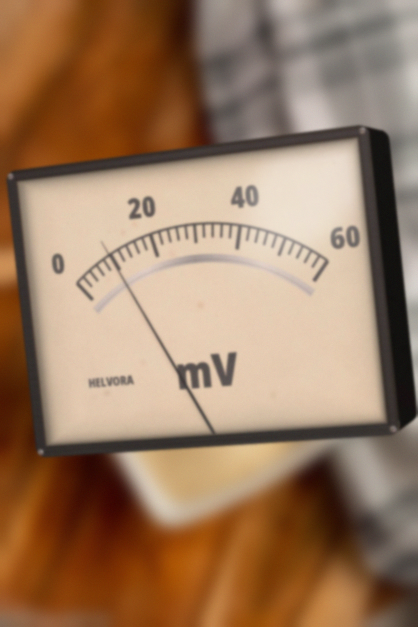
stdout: 10 mV
